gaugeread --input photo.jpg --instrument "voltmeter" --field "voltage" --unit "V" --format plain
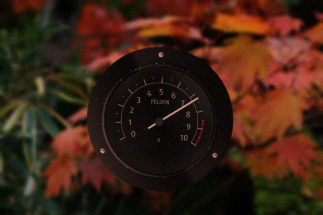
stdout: 7.25 V
